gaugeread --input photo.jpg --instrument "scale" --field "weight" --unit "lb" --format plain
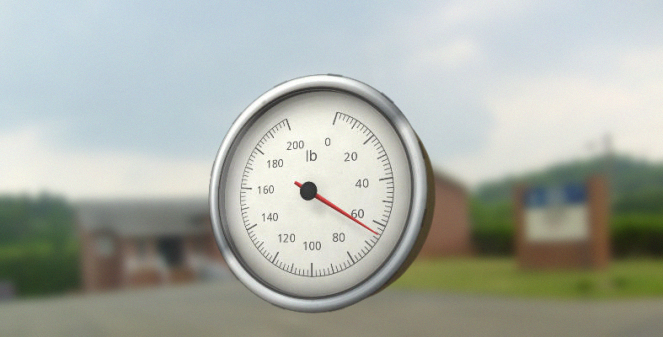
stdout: 64 lb
